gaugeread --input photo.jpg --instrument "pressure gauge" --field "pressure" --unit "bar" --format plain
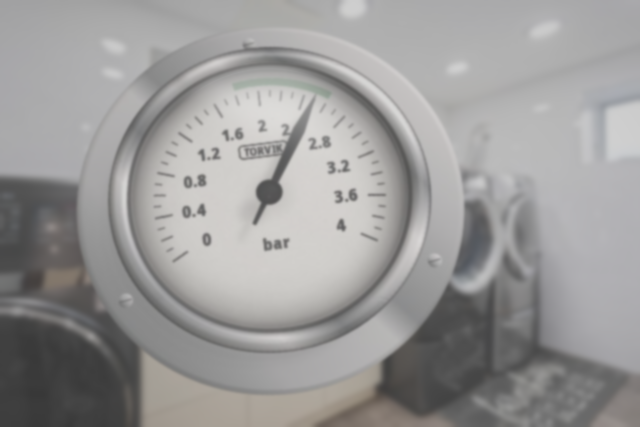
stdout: 2.5 bar
